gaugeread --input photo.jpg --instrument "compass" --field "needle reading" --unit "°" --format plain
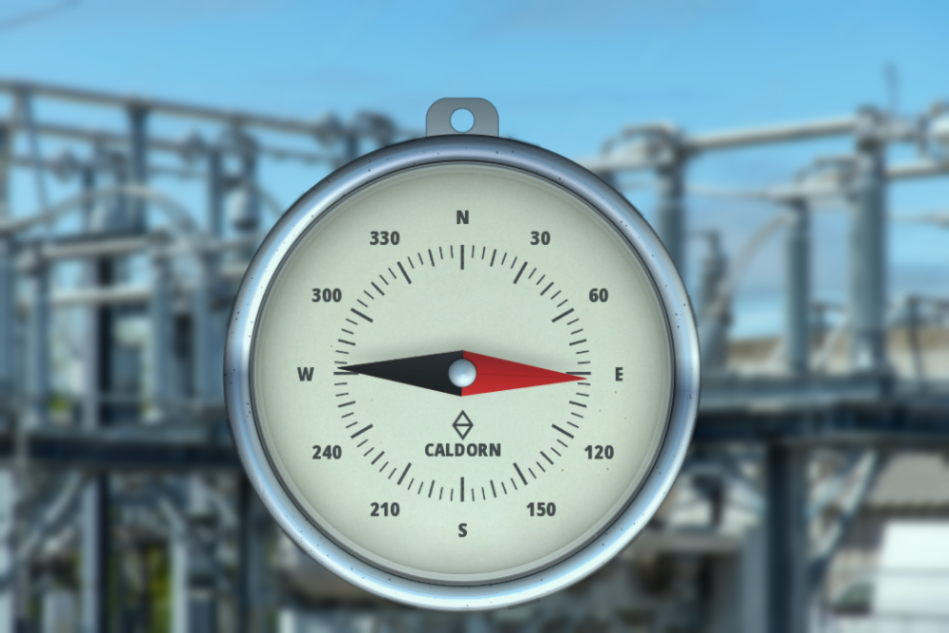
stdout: 92.5 °
